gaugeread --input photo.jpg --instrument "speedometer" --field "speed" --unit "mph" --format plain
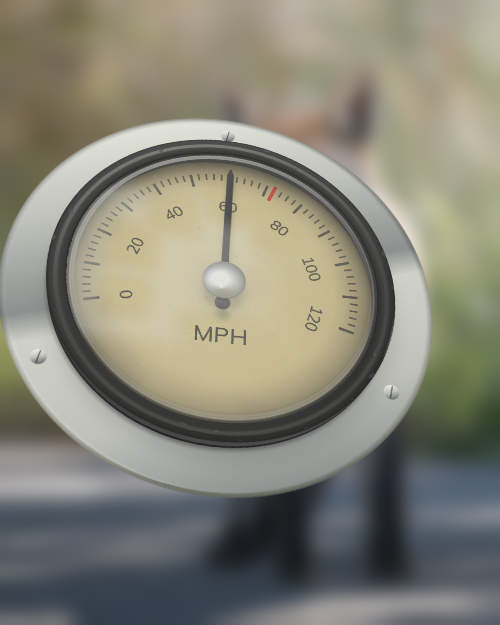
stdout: 60 mph
